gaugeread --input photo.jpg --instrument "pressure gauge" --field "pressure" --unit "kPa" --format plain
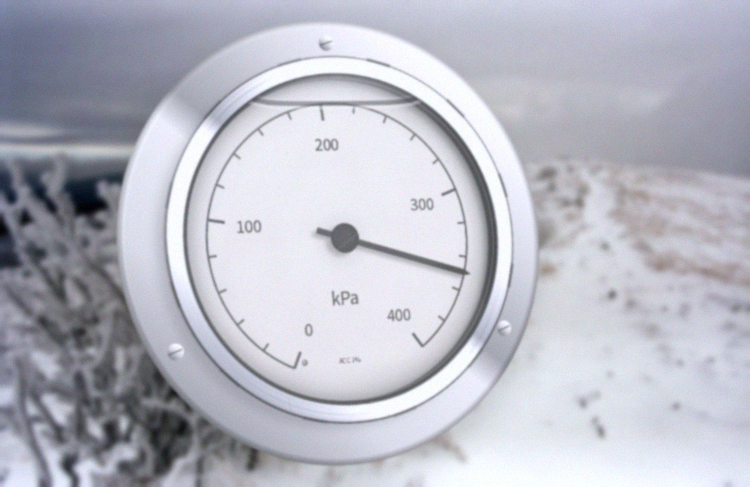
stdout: 350 kPa
